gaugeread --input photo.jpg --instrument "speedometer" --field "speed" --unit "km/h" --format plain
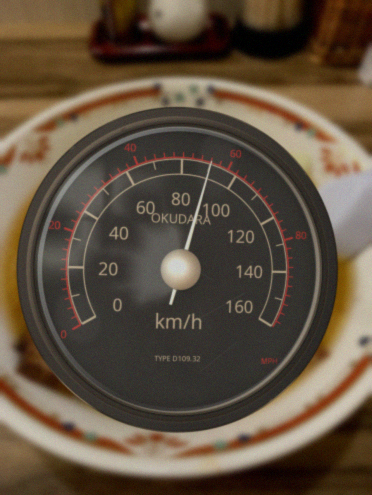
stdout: 90 km/h
